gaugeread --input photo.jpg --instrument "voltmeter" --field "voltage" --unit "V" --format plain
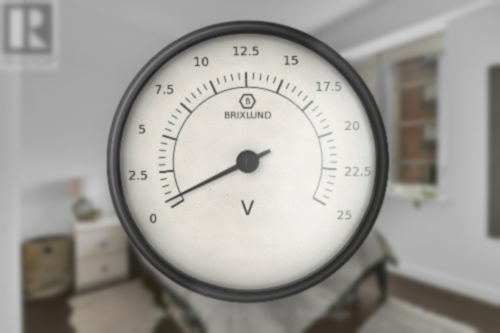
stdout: 0.5 V
